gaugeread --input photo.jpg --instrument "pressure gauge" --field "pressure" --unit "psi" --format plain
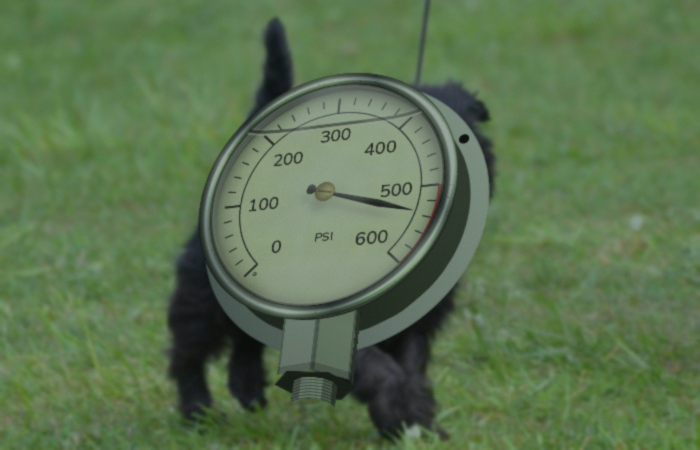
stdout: 540 psi
